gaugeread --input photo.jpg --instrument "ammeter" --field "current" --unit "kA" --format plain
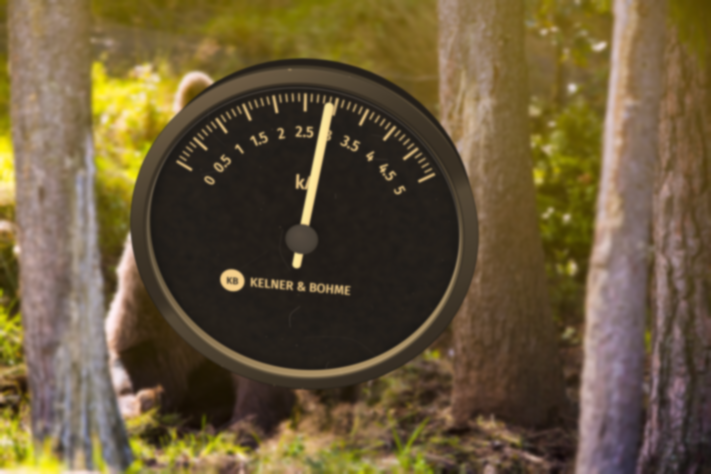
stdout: 2.9 kA
